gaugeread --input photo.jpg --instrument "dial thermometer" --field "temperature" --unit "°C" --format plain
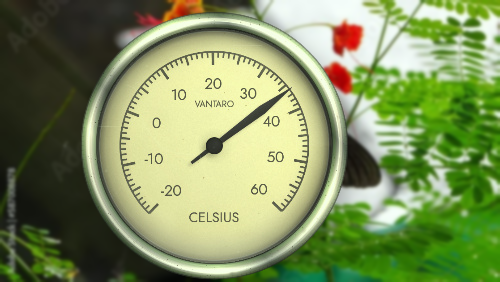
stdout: 36 °C
